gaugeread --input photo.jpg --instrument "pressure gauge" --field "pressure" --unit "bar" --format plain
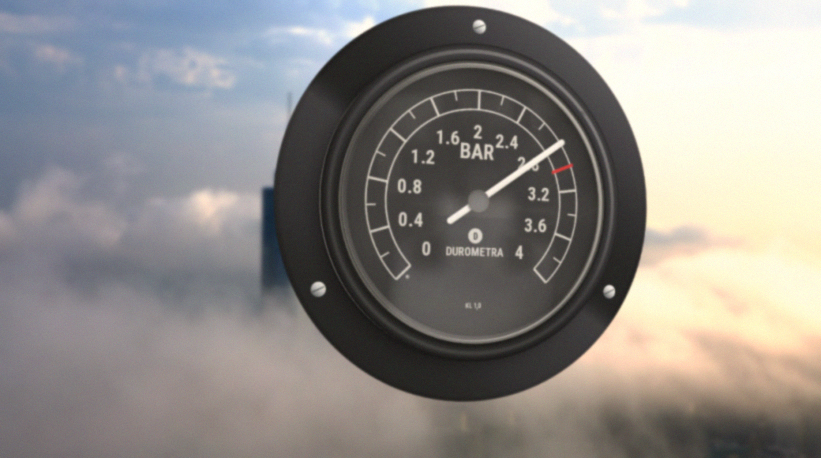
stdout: 2.8 bar
